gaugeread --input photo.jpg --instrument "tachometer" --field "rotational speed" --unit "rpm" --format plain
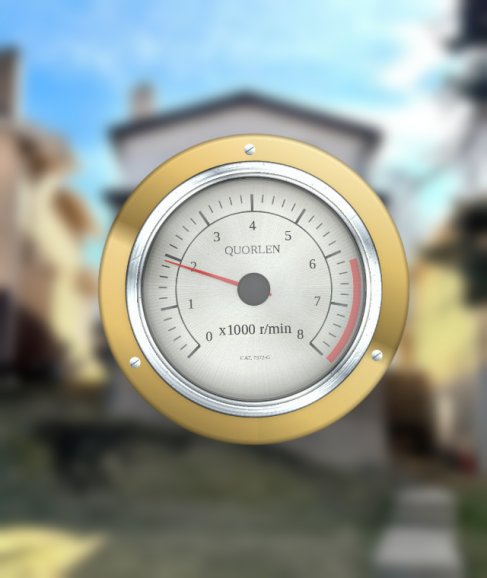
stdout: 1900 rpm
